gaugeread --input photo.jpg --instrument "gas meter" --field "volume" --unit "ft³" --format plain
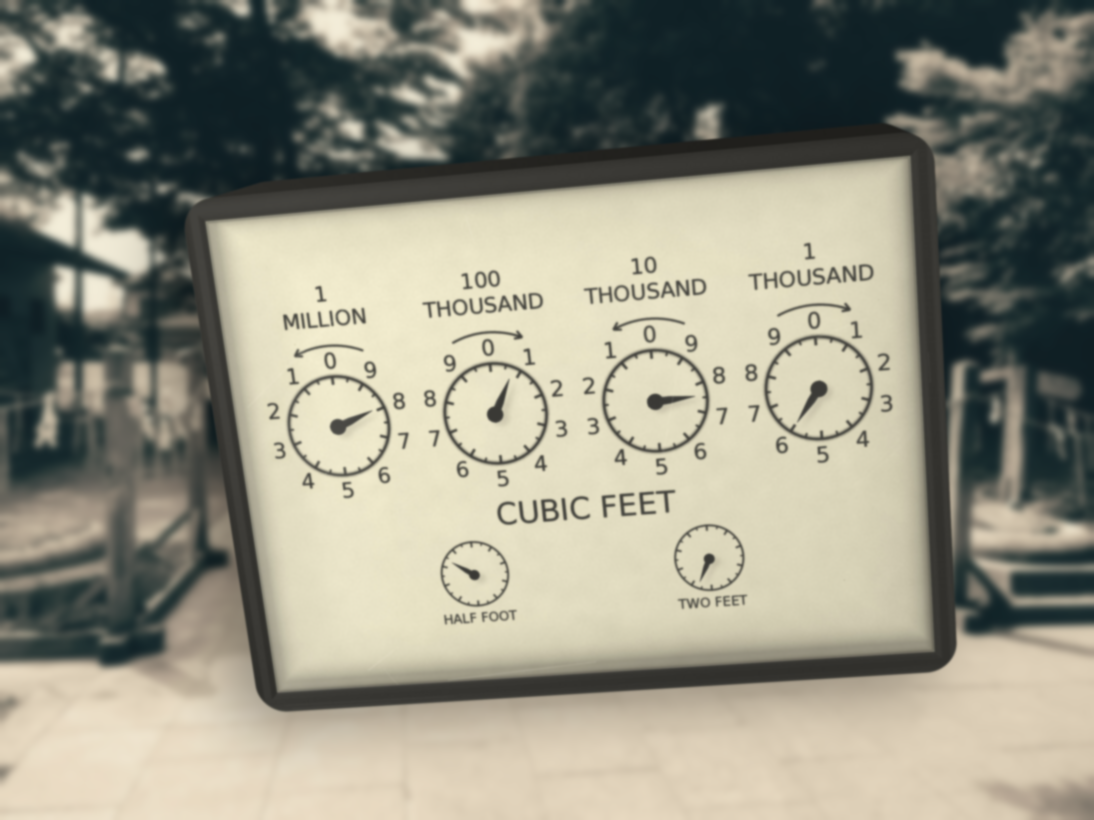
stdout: 807600 ft³
